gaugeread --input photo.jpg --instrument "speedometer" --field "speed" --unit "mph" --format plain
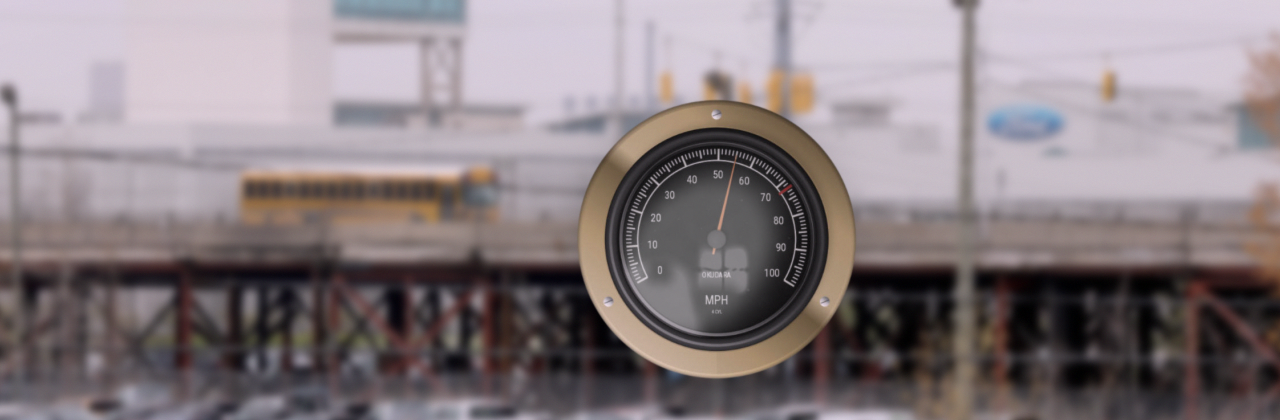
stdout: 55 mph
